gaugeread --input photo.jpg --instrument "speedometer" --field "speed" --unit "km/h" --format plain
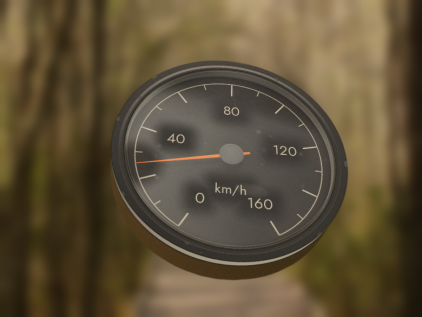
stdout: 25 km/h
